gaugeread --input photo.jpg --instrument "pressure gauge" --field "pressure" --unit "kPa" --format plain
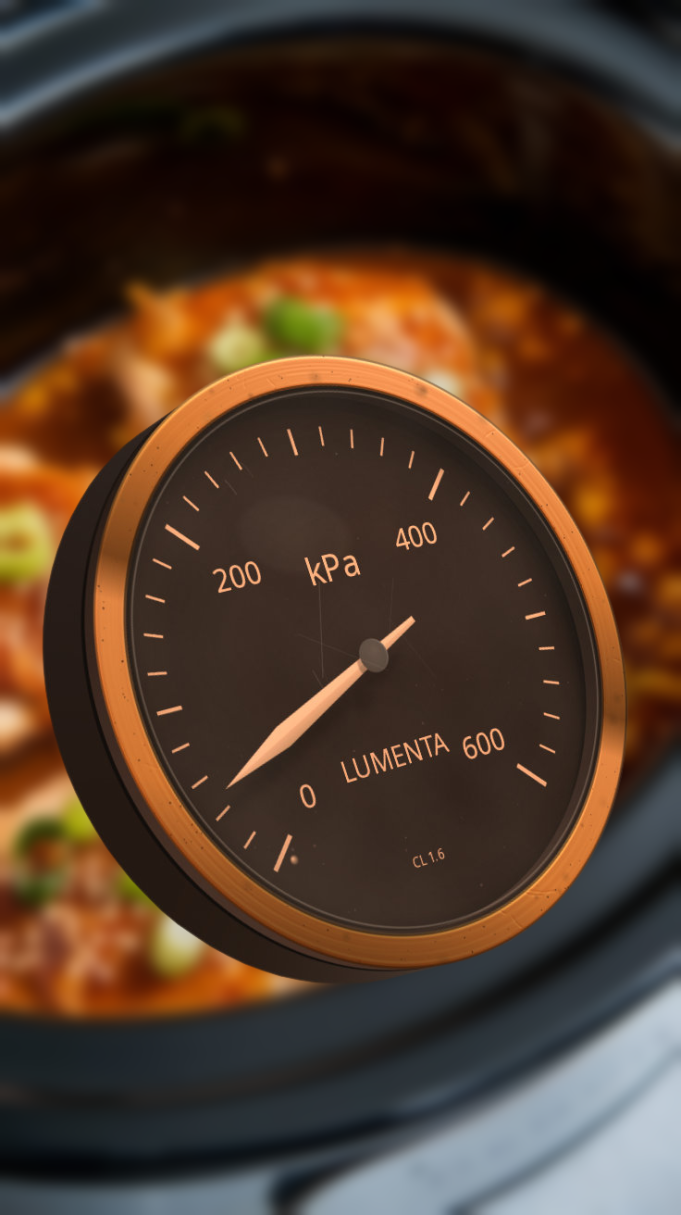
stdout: 50 kPa
